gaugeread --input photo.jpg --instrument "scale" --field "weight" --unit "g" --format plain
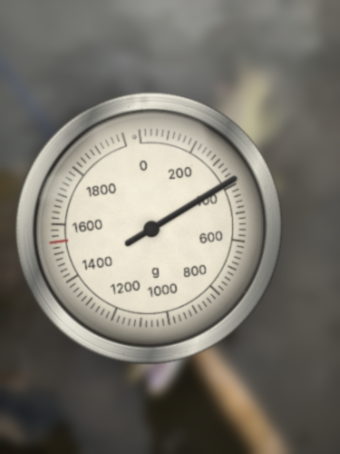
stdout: 380 g
